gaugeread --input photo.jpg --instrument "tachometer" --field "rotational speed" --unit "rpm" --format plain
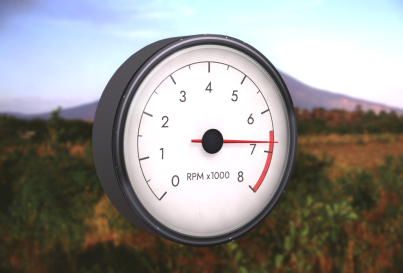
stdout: 6750 rpm
